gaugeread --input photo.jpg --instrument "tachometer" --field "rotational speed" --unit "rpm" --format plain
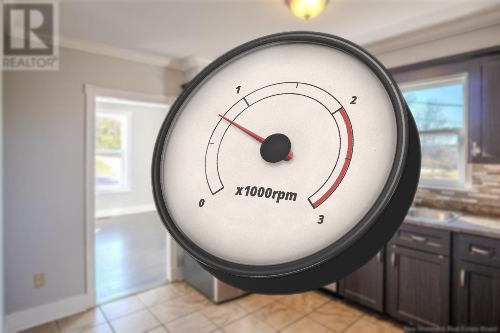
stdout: 750 rpm
